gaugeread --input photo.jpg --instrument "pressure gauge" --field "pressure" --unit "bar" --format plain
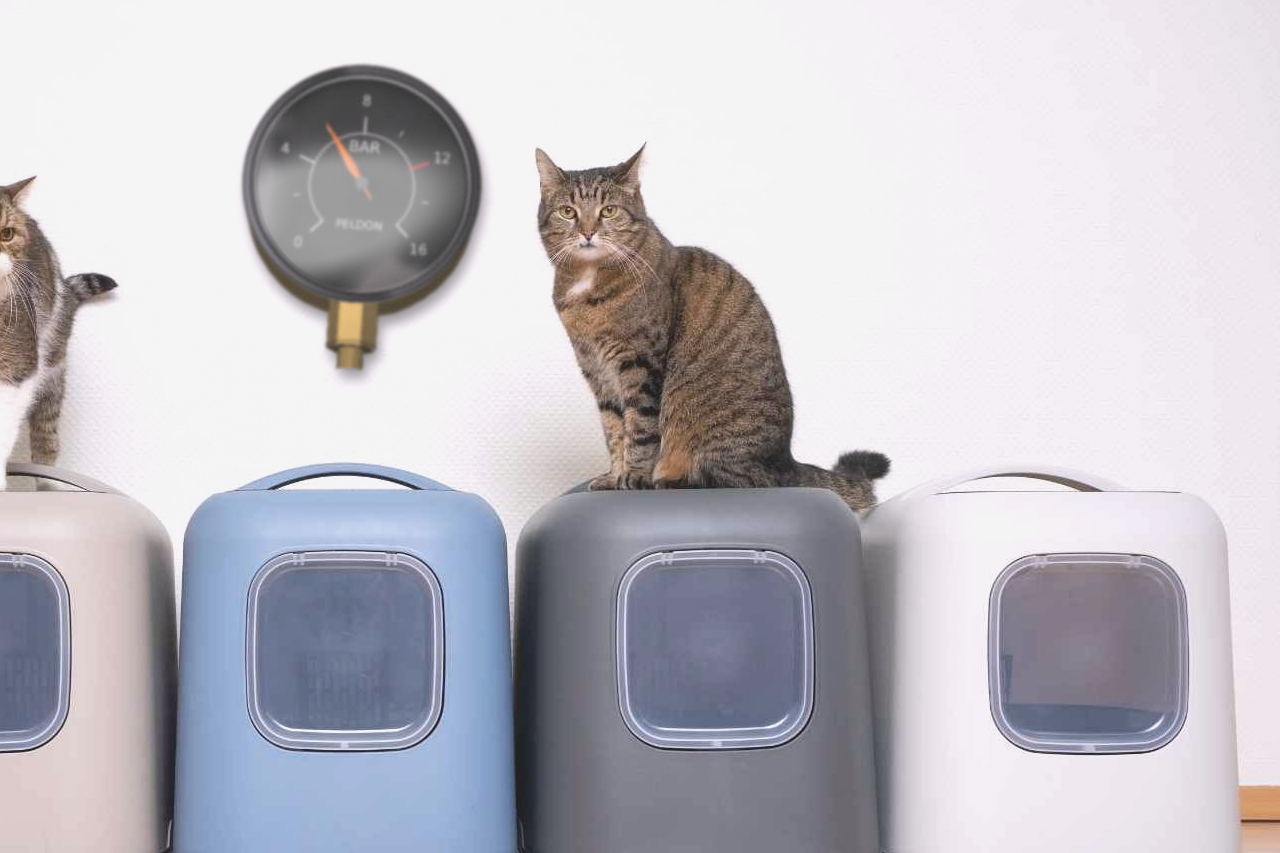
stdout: 6 bar
